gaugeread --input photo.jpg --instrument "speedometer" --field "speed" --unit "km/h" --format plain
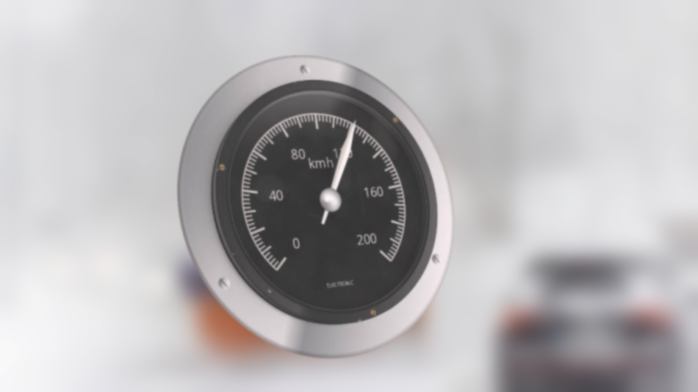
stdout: 120 km/h
